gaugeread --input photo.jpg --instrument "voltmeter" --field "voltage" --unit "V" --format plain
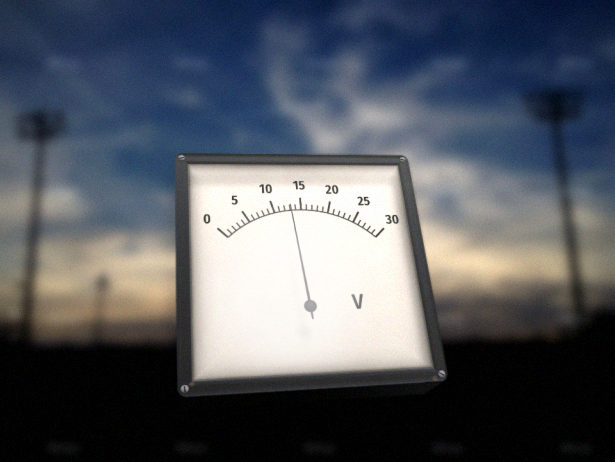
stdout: 13 V
